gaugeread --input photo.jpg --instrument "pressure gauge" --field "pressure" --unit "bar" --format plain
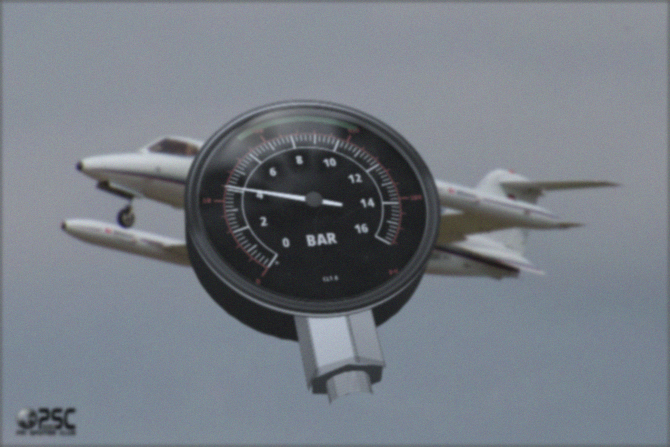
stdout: 4 bar
